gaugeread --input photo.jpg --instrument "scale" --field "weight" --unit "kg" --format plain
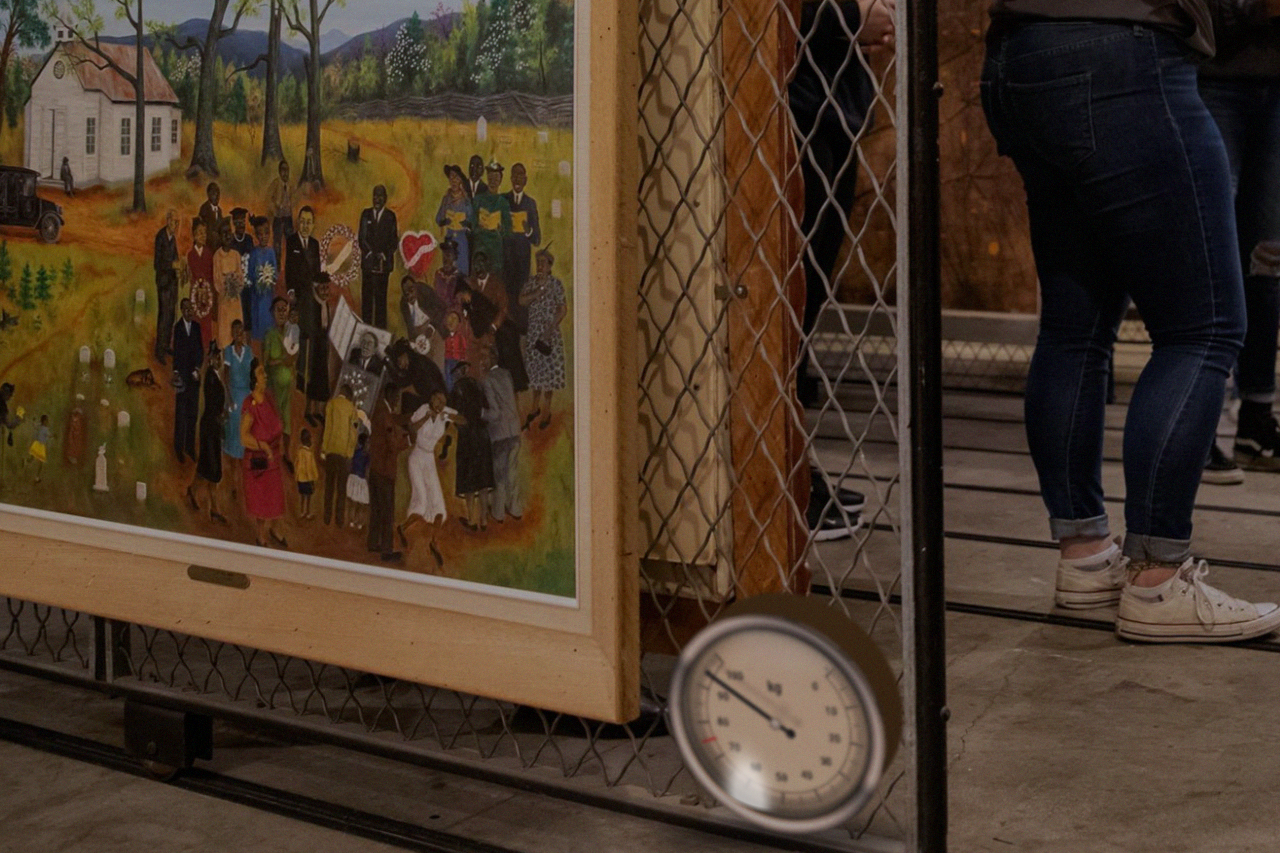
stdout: 95 kg
